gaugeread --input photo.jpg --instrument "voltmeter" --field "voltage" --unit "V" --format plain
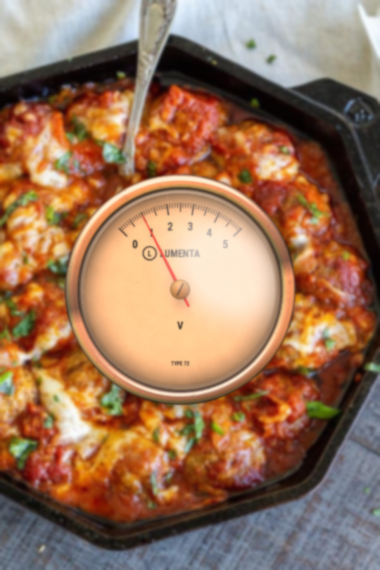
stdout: 1 V
